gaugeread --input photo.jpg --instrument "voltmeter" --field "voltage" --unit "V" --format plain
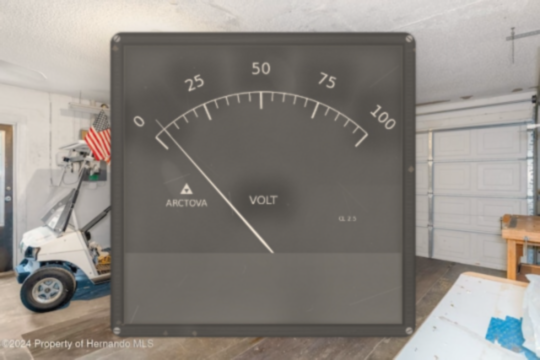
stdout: 5 V
